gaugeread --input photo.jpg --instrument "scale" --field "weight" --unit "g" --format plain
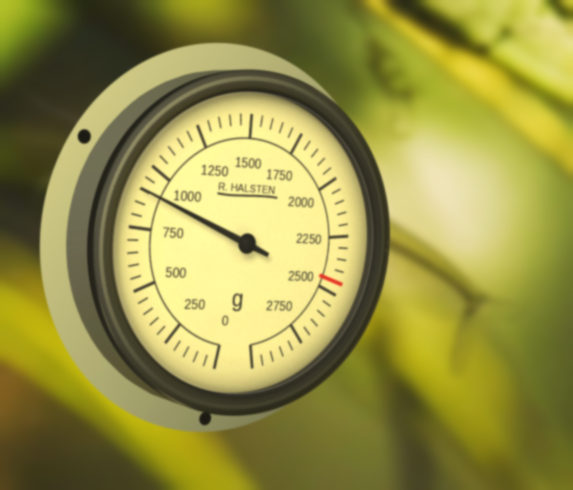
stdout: 900 g
